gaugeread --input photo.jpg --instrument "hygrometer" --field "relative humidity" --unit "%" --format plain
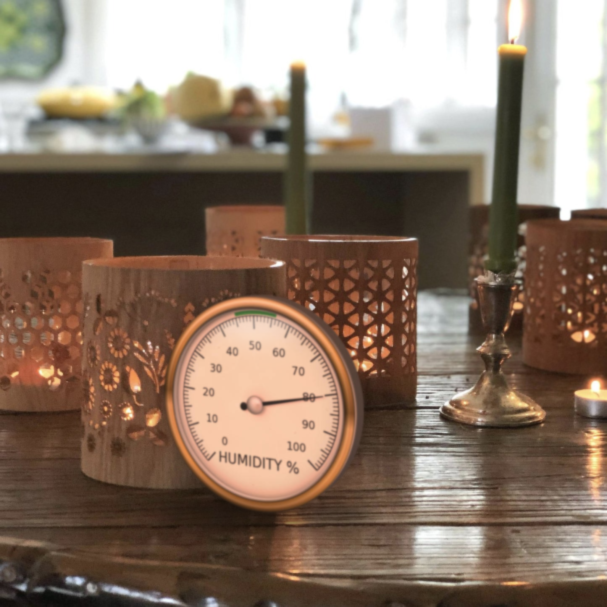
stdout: 80 %
